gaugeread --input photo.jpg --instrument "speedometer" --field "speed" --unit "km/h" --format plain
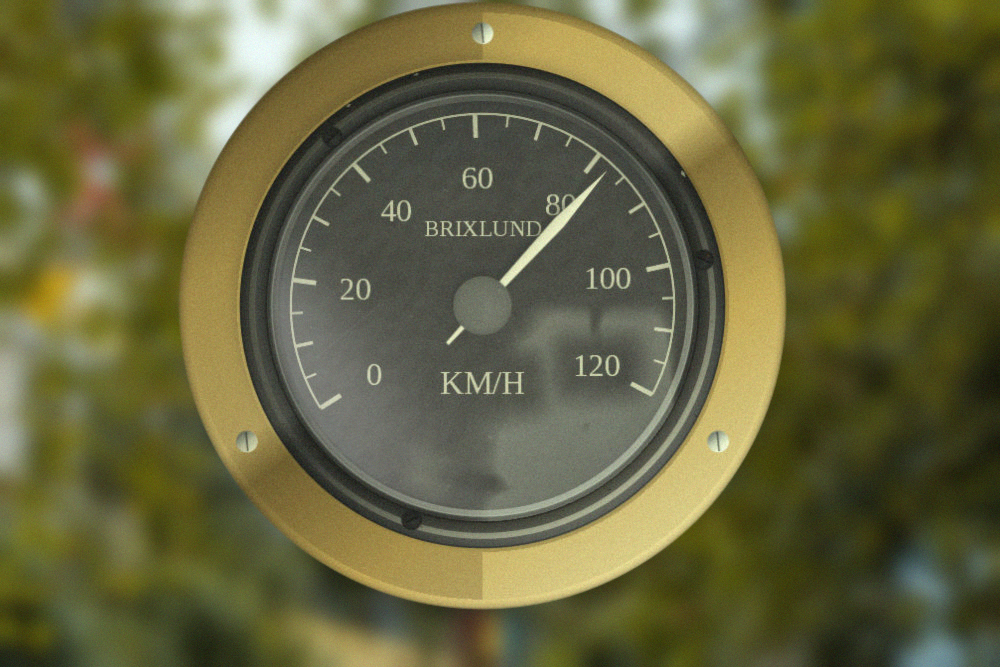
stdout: 82.5 km/h
